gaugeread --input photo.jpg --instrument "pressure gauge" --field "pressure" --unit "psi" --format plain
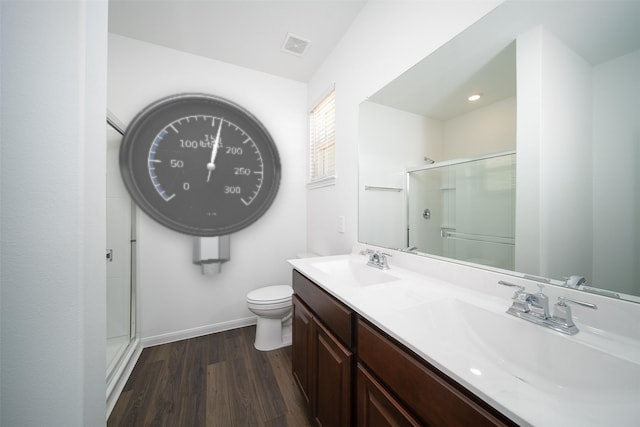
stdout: 160 psi
